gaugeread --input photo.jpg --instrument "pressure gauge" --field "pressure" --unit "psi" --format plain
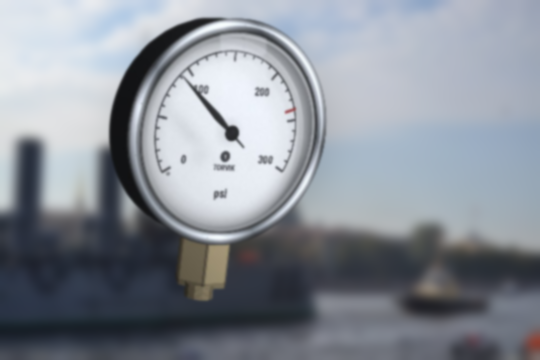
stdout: 90 psi
